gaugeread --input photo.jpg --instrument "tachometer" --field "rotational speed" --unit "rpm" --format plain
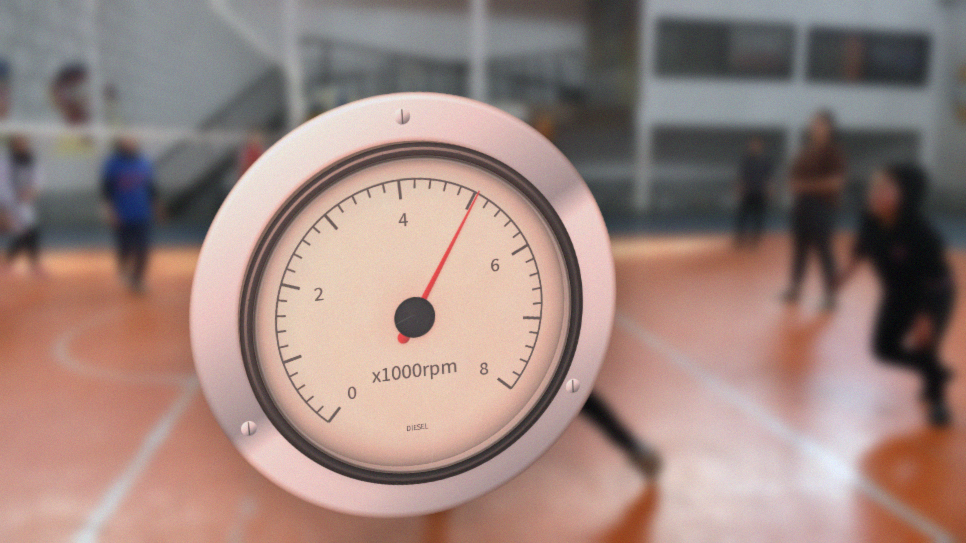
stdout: 5000 rpm
